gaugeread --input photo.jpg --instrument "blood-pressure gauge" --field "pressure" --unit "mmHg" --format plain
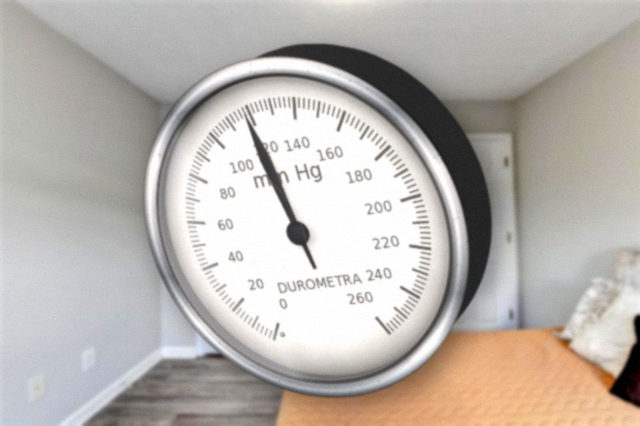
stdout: 120 mmHg
